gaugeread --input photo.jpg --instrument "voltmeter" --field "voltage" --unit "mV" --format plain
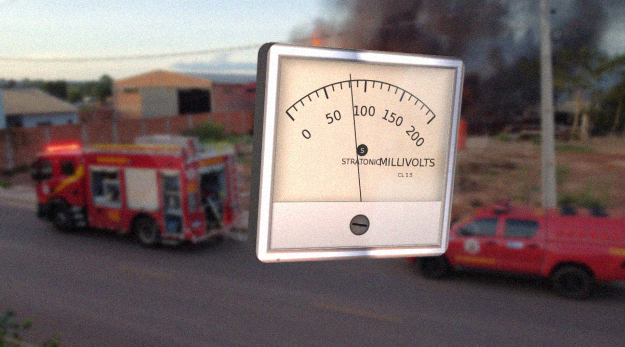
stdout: 80 mV
